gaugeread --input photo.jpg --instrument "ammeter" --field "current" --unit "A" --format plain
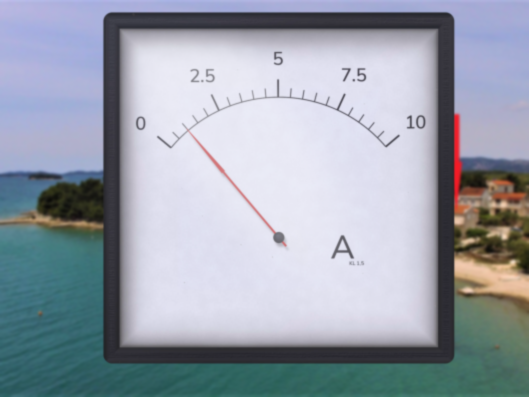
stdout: 1 A
